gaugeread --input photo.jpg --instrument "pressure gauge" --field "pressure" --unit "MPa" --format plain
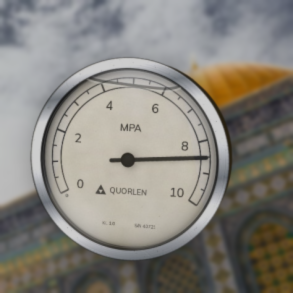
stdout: 8.5 MPa
